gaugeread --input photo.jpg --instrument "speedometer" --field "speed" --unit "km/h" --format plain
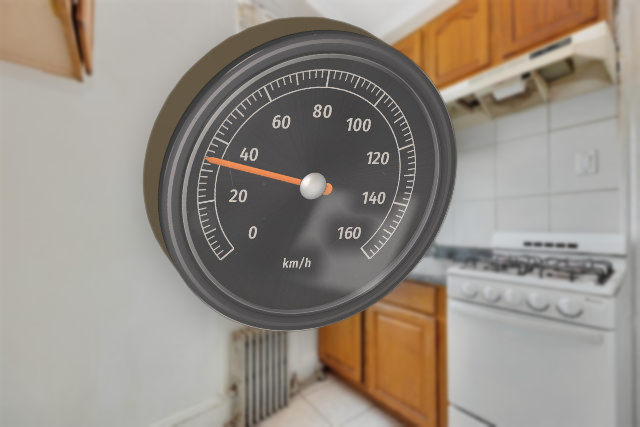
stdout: 34 km/h
